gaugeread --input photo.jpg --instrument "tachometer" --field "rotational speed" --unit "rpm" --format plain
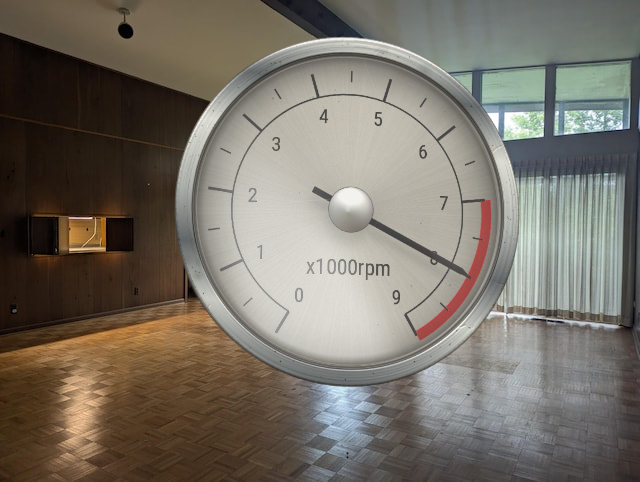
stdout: 8000 rpm
